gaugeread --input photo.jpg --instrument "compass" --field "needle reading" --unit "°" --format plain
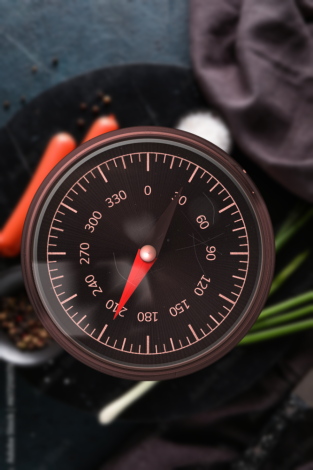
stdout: 207.5 °
